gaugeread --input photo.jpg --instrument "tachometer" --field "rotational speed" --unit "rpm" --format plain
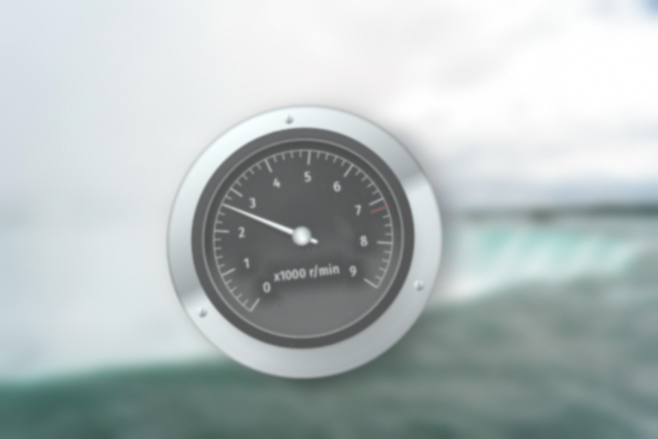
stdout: 2600 rpm
